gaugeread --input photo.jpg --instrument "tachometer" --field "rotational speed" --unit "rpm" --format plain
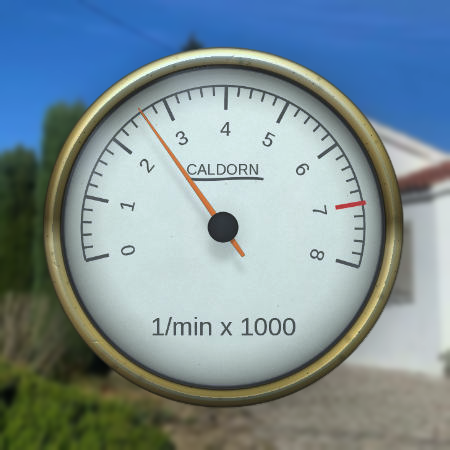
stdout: 2600 rpm
